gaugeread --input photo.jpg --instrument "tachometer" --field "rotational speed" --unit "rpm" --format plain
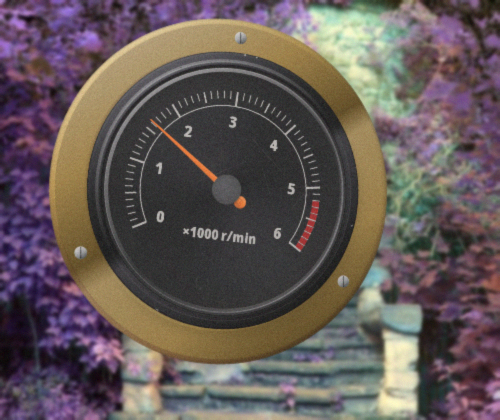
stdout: 1600 rpm
